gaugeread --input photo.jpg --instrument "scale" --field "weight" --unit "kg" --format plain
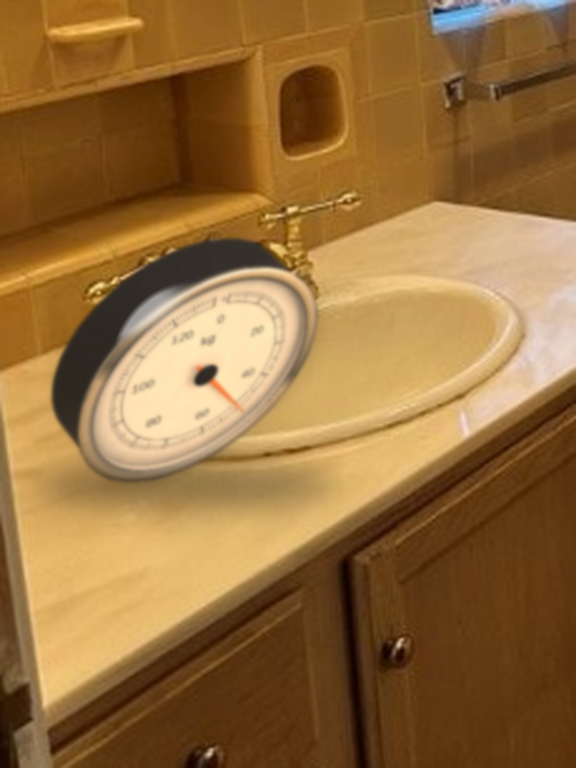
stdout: 50 kg
